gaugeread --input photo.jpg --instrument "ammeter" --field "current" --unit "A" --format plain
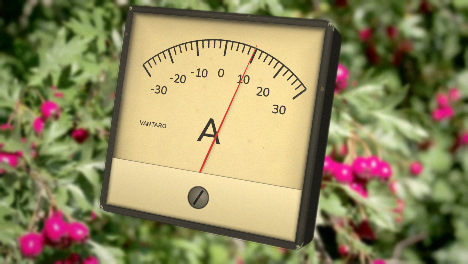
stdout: 10 A
